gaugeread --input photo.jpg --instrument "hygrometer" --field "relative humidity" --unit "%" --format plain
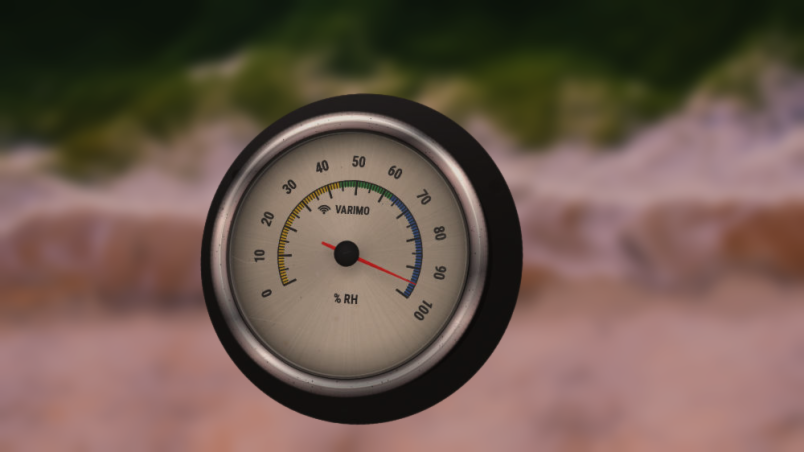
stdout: 95 %
